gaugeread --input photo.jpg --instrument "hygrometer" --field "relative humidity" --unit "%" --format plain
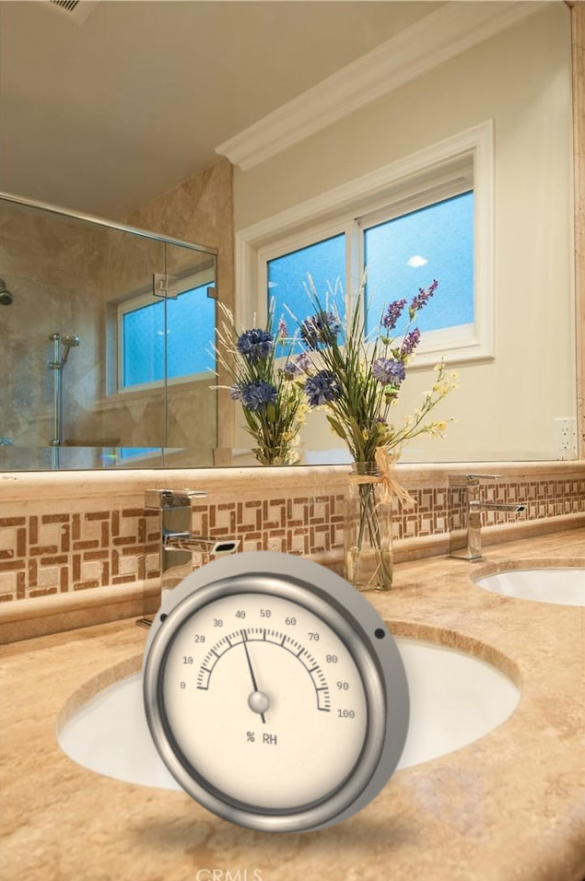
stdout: 40 %
